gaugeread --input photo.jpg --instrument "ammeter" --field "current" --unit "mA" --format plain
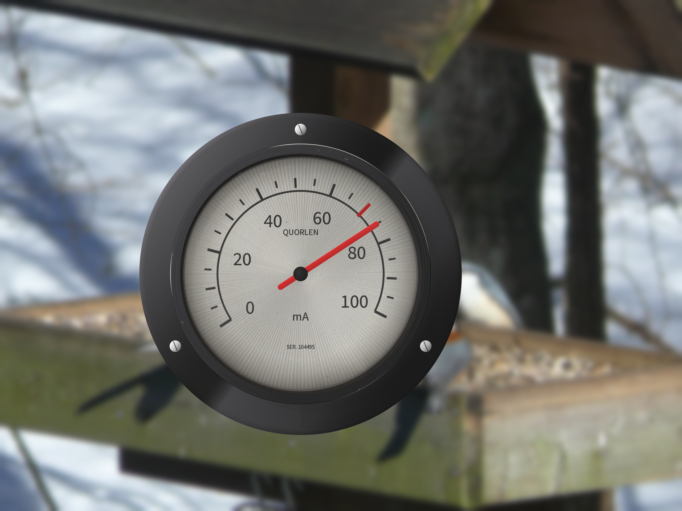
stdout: 75 mA
